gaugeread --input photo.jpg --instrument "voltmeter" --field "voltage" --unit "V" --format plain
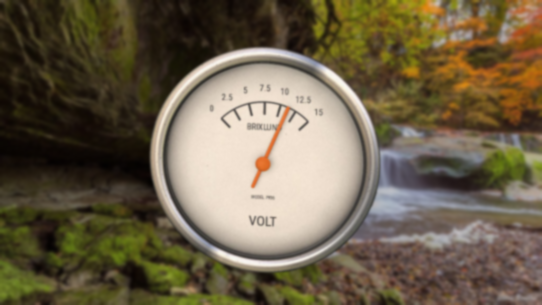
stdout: 11.25 V
